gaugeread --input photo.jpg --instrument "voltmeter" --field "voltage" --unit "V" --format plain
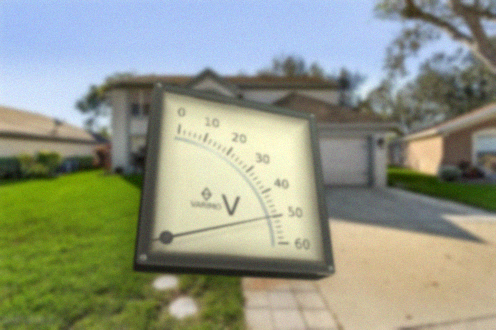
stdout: 50 V
